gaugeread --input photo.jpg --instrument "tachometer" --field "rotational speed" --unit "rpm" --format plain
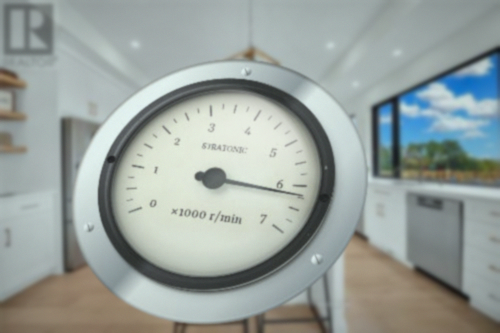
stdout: 6250 rpm
